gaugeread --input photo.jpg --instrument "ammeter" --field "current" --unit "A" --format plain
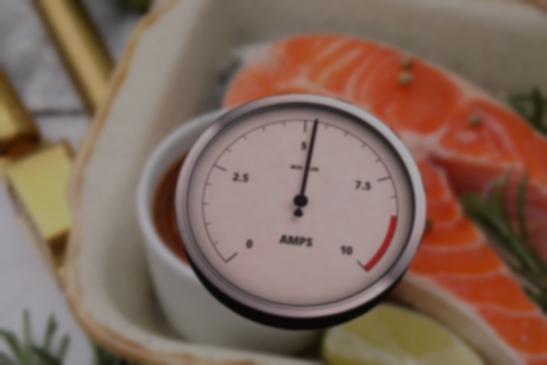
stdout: 5.25 A
